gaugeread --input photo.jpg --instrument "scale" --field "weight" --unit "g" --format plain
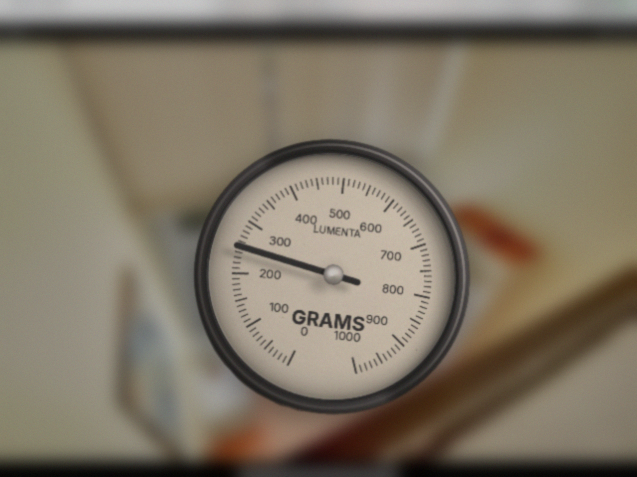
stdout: 250 g
